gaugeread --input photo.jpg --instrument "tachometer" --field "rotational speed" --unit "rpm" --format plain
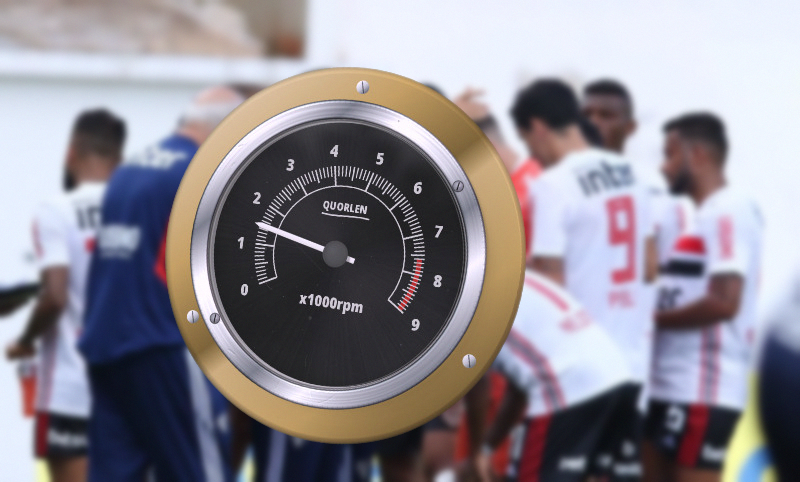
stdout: 1500 rpm
